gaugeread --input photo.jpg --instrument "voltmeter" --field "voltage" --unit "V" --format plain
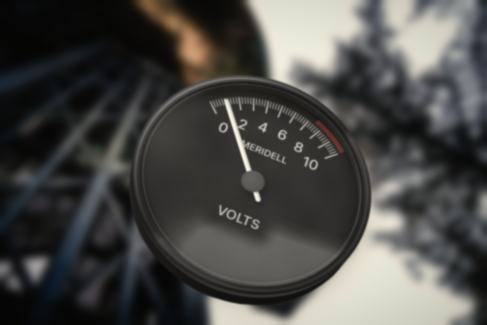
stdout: 1 V
